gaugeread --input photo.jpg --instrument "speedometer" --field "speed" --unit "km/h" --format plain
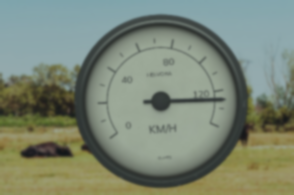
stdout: 125 km/h
